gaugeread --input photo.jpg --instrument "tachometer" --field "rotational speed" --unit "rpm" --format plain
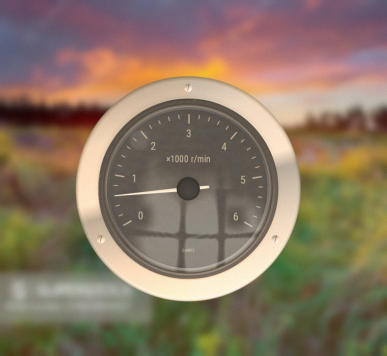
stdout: 600 rpm
